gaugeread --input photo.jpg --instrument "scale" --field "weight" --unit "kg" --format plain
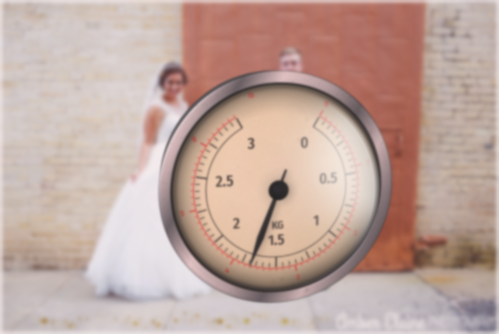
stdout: 1.7 kg
